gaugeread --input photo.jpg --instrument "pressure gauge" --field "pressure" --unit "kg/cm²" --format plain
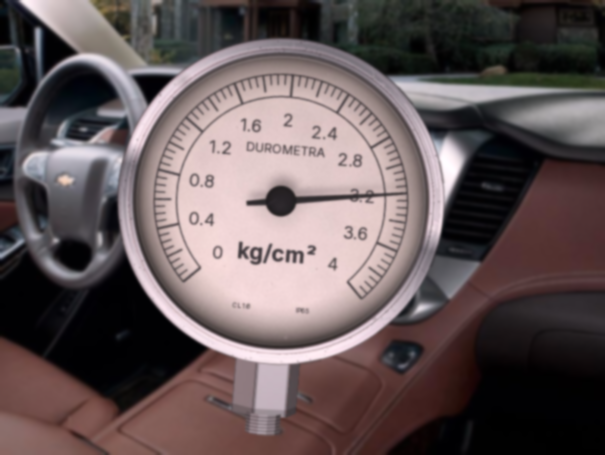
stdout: 3.2 kg/cm²
